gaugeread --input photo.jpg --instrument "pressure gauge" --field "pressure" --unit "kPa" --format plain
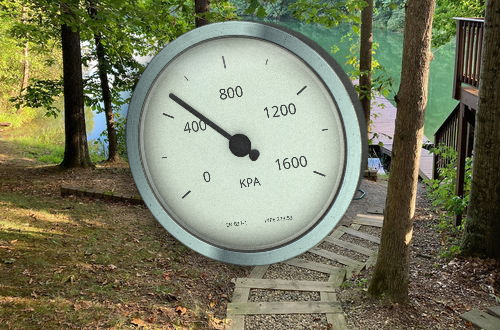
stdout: 500 kPa
